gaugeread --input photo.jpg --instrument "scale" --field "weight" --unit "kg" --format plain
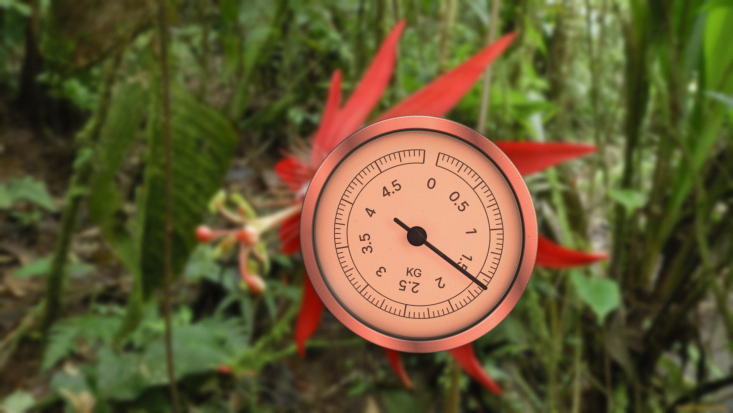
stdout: 1.6 kg
